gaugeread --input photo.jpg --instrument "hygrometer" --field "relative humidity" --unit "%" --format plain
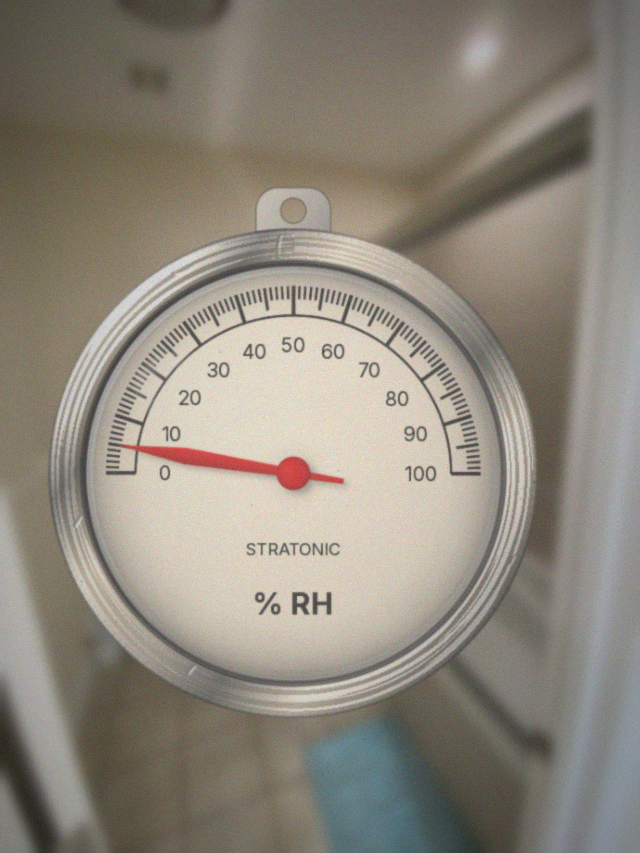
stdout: 5 %
